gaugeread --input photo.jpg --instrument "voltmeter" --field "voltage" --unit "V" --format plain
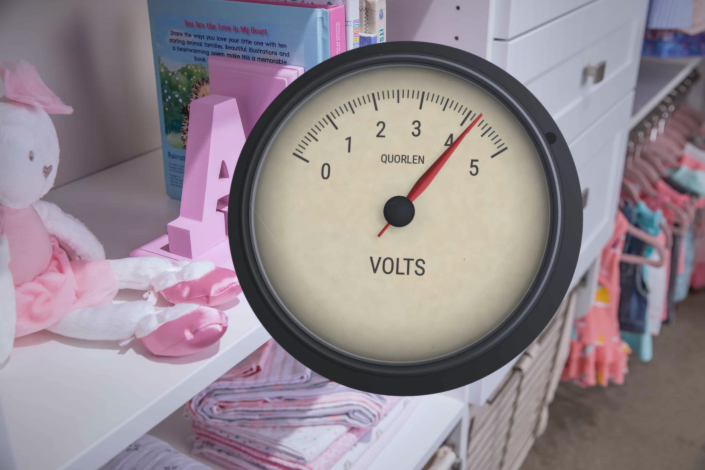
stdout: 4.2 V
